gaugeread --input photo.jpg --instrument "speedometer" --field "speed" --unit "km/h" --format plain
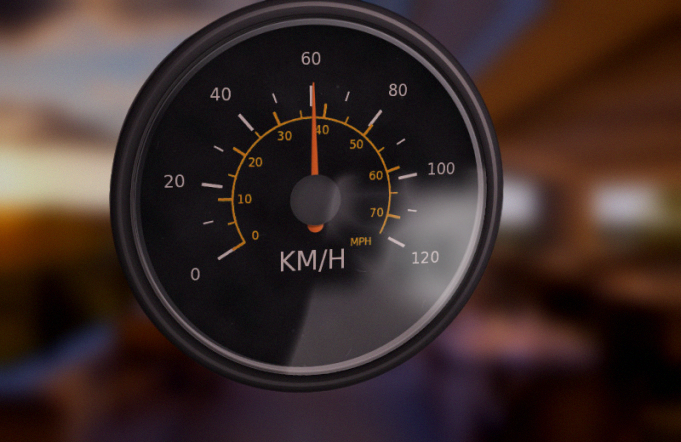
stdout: 60 km/h
